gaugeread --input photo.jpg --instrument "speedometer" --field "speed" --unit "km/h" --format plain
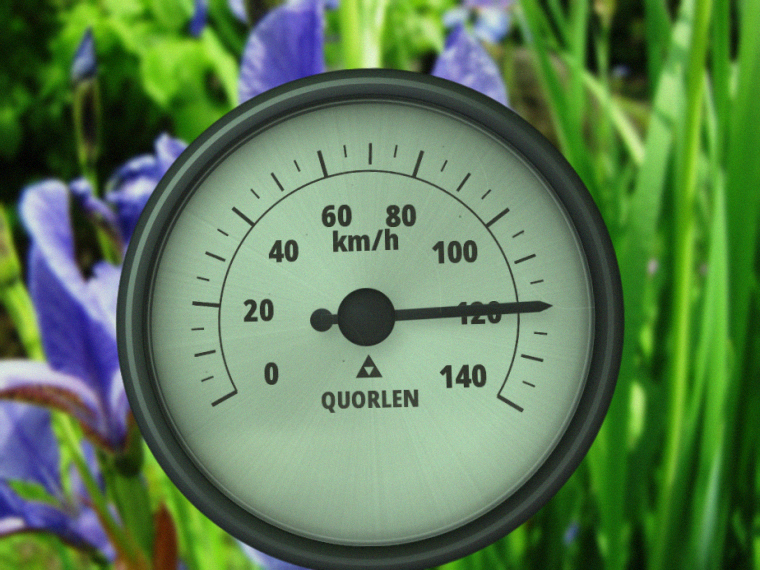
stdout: 120 km/h
